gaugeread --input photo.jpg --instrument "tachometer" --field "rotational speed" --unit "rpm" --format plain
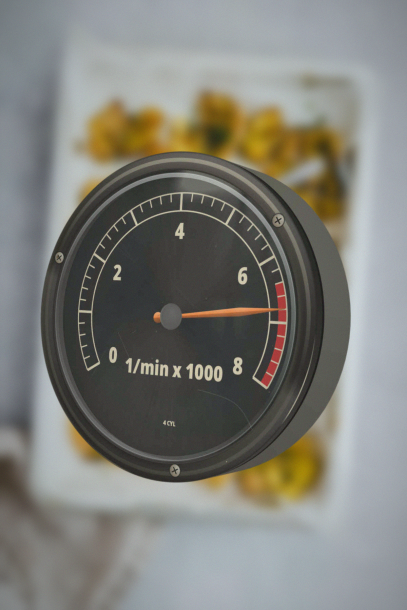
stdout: 6800 rpm
